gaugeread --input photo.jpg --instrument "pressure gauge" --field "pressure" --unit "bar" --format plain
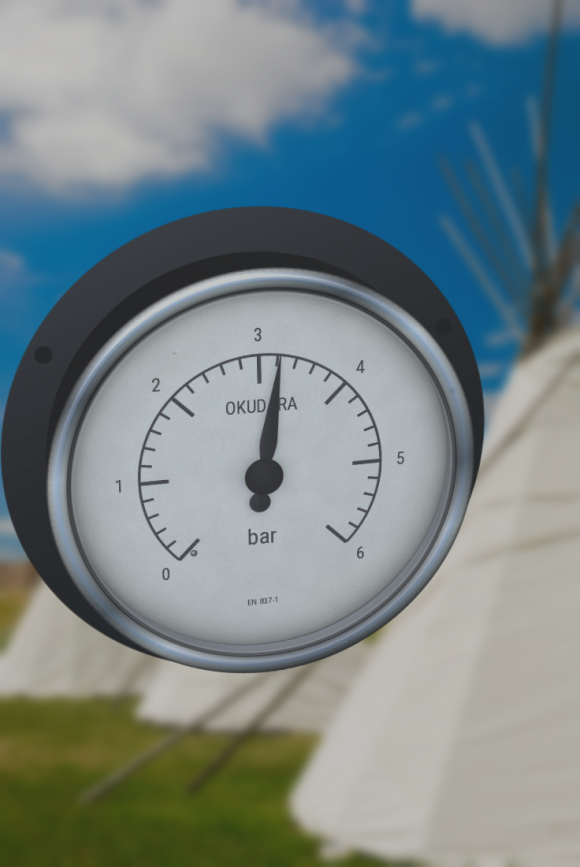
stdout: 3.2 bar
